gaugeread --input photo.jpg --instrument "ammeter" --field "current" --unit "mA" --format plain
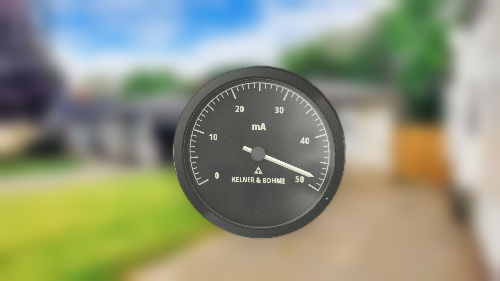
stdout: 48 mA
